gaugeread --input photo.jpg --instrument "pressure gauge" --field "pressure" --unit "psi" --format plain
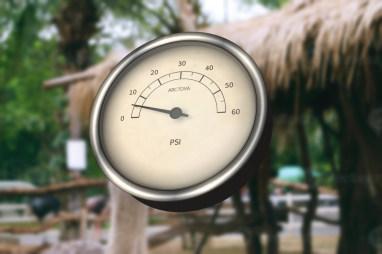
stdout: 5 psi
